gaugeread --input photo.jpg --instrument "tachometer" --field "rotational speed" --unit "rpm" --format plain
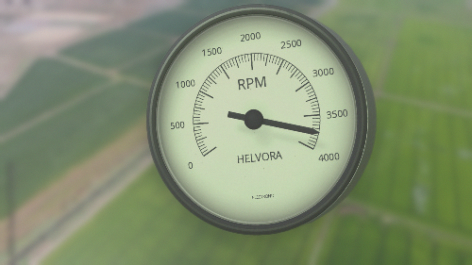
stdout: 3750 rpm
